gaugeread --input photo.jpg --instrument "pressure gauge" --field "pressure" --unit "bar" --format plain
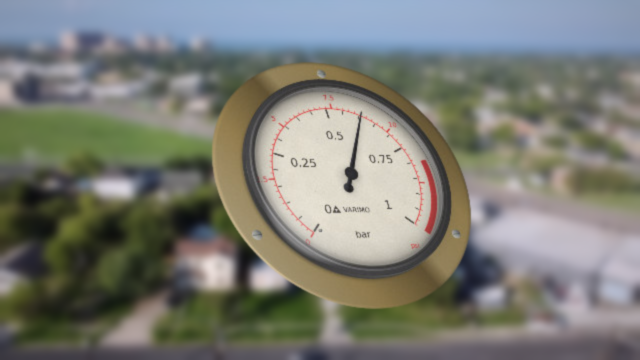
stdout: 0.6 bar
